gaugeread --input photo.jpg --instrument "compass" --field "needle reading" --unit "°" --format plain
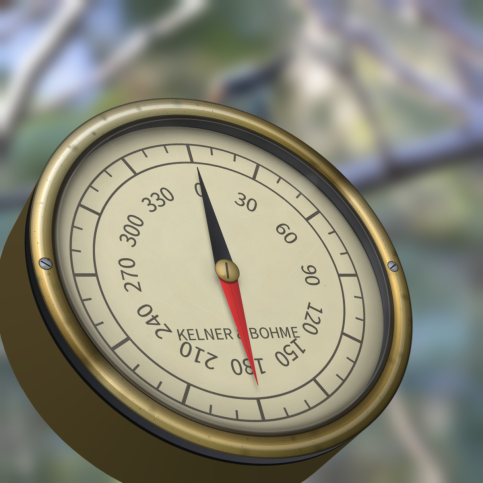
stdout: 180 °
